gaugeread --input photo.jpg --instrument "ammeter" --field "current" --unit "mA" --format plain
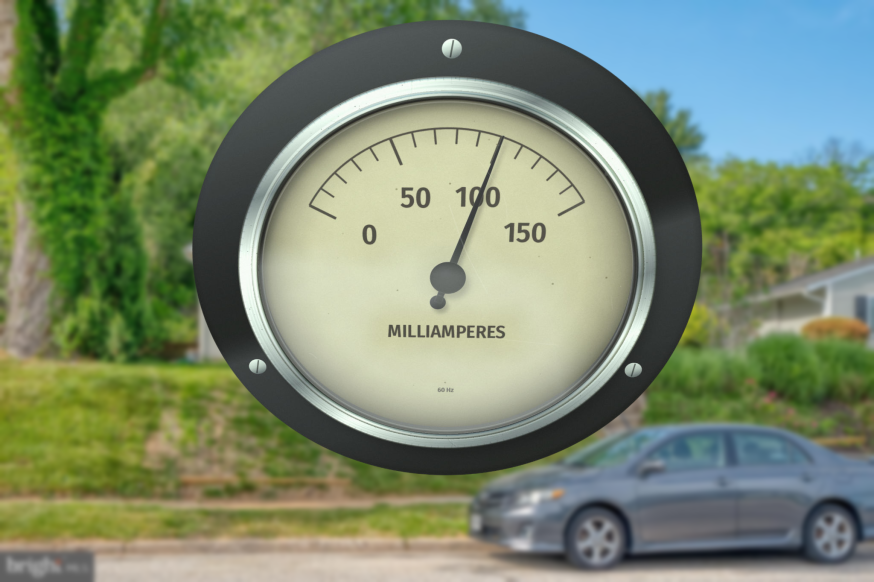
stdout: 100 mA
